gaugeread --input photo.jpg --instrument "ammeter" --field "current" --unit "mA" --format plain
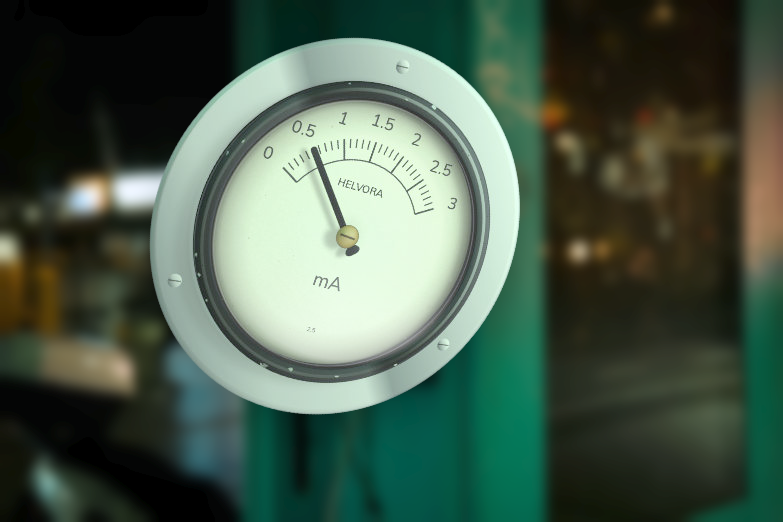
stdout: 0.5 mA
